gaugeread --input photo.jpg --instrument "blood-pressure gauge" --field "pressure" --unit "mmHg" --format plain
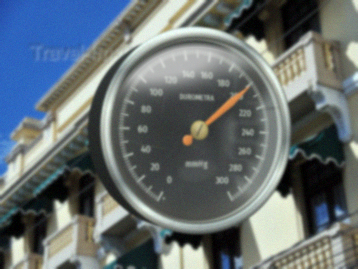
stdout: 200 mmHg
